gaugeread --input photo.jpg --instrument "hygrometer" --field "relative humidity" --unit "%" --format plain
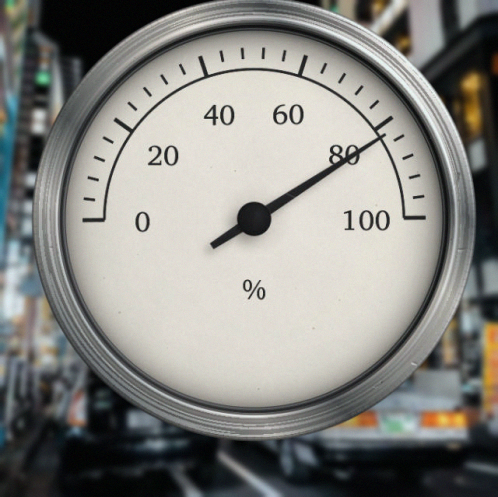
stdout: 82 %
